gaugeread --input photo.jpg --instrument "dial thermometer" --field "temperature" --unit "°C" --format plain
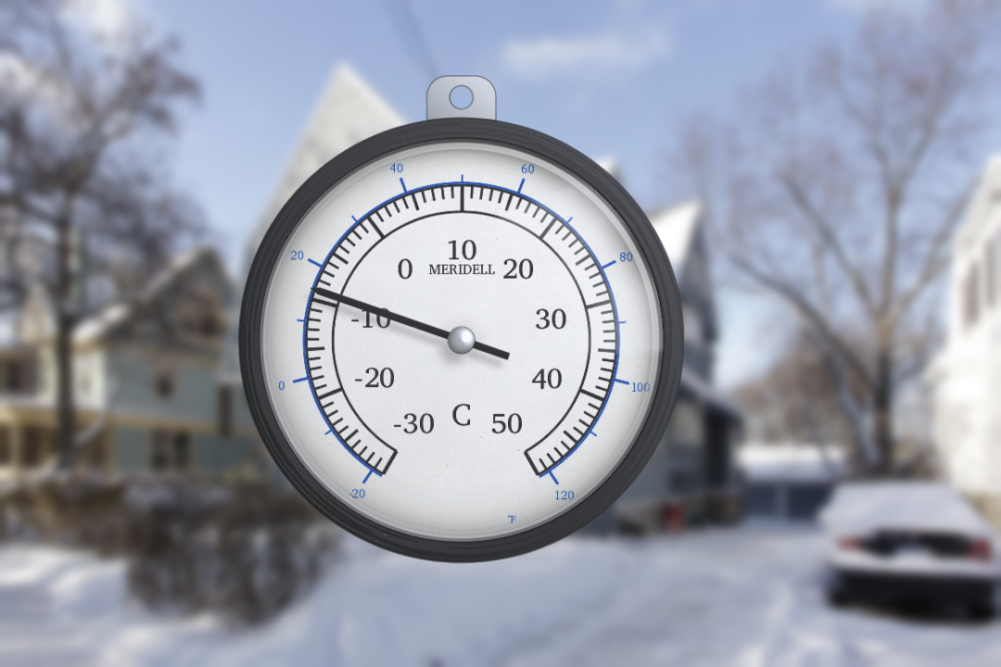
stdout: -9 °C
